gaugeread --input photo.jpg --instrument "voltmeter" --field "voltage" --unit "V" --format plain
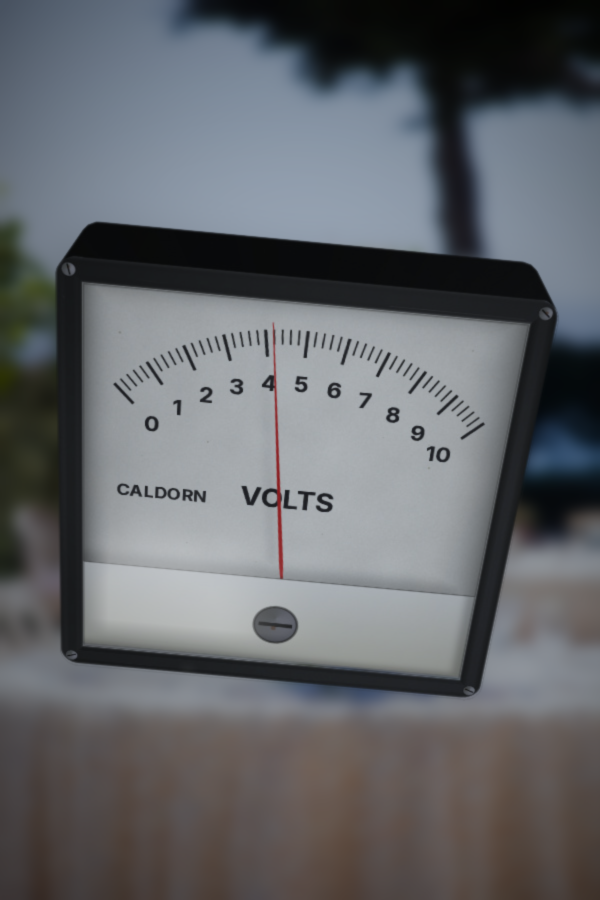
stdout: 4.2 V
